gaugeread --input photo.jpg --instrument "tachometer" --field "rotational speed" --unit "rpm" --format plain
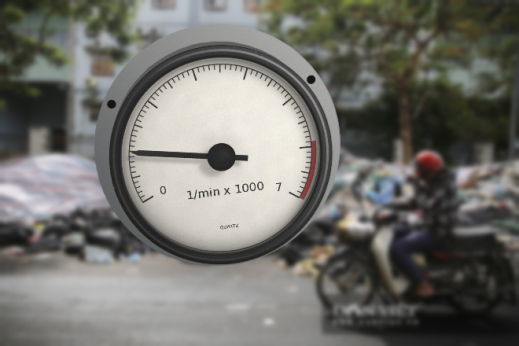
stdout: 1000 rpm
